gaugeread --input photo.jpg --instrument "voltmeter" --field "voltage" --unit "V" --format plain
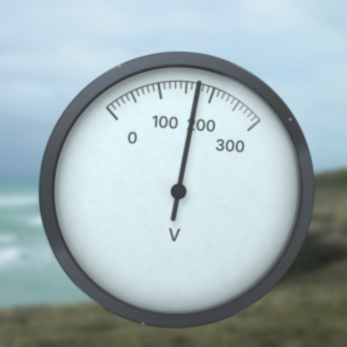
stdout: 170 V
